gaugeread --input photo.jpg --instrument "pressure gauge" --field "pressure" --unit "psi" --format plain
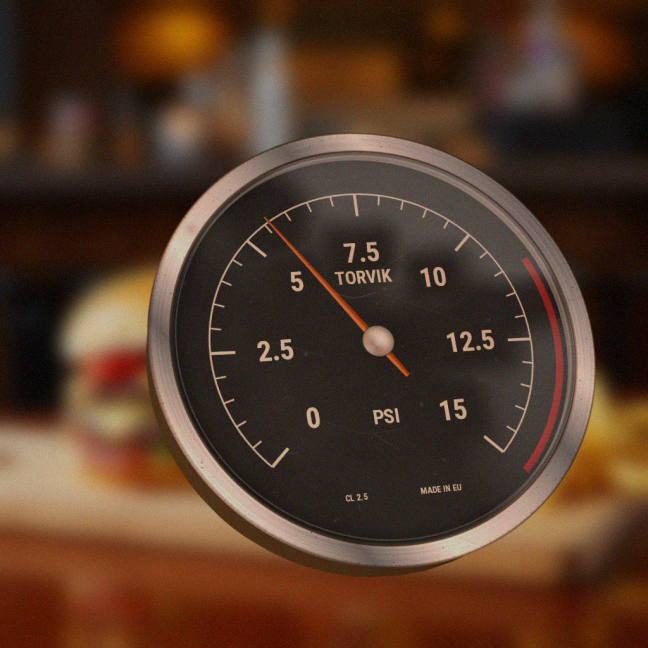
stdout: 5.5 psi
